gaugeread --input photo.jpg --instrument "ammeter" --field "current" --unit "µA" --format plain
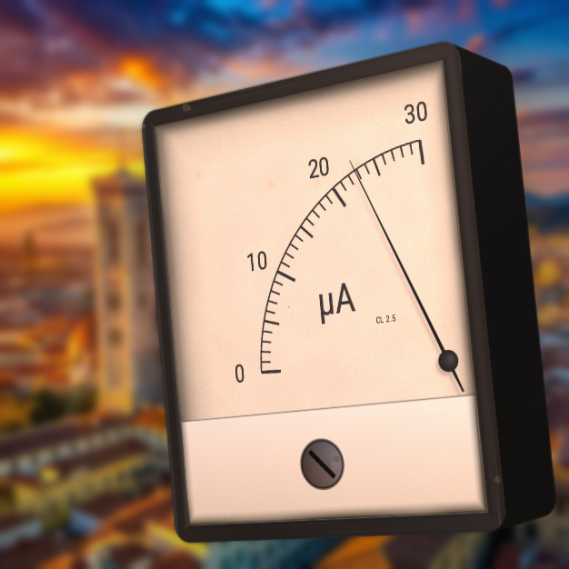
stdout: 23 µA
